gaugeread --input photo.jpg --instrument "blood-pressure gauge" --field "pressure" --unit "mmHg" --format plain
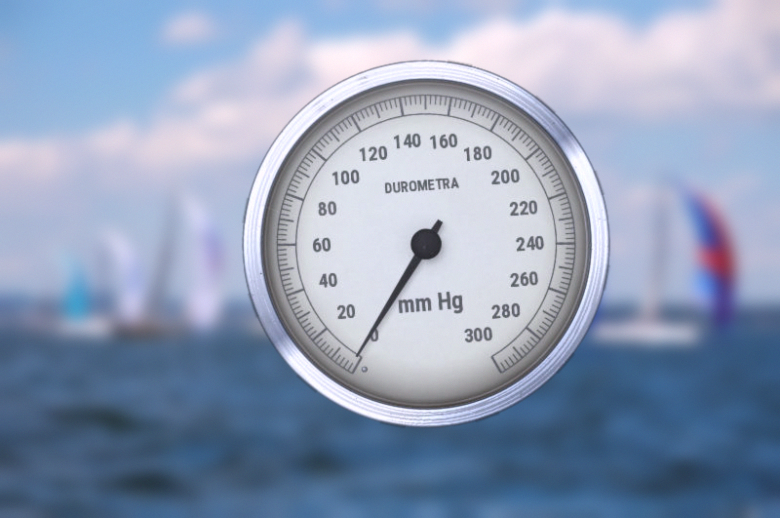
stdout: 2 mmHg
